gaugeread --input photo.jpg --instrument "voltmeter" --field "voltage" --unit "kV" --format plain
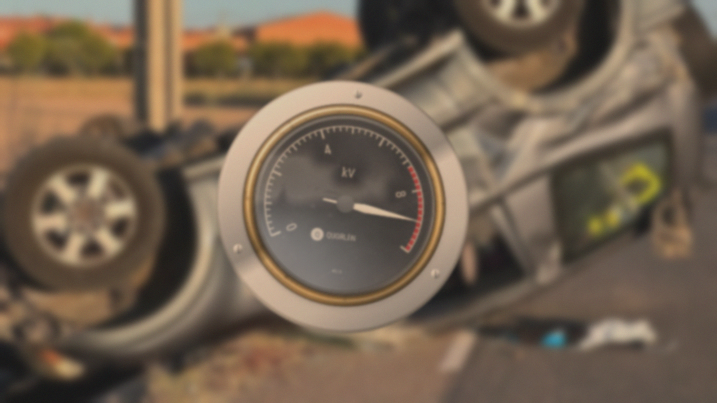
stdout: 9 kV
